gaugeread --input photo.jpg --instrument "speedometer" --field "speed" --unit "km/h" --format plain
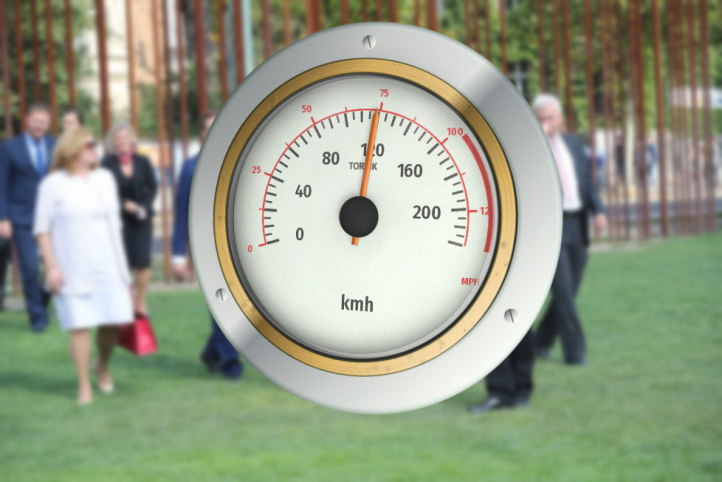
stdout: 120 km/h
